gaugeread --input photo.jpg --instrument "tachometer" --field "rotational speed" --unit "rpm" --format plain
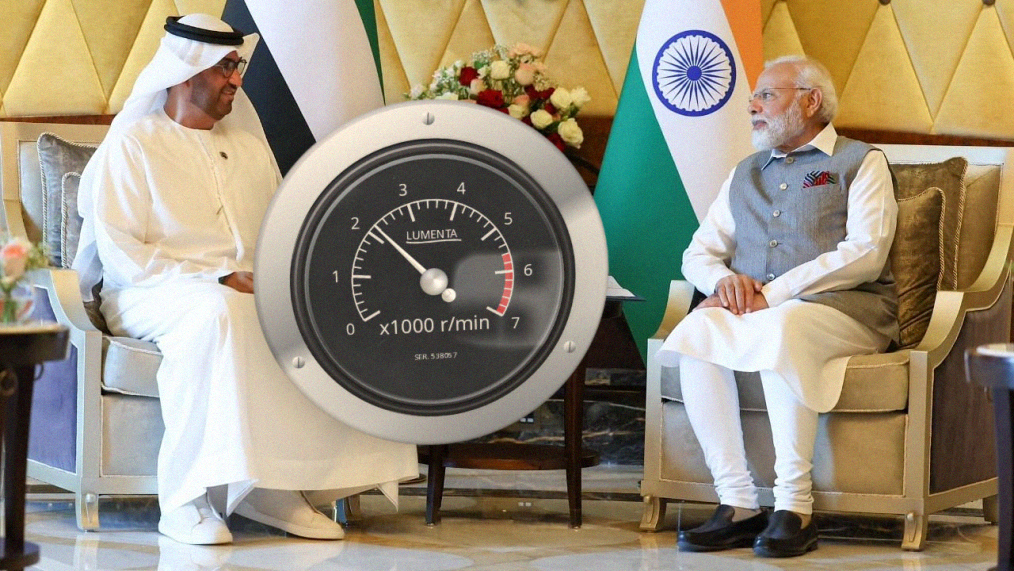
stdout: 2200 rpm
